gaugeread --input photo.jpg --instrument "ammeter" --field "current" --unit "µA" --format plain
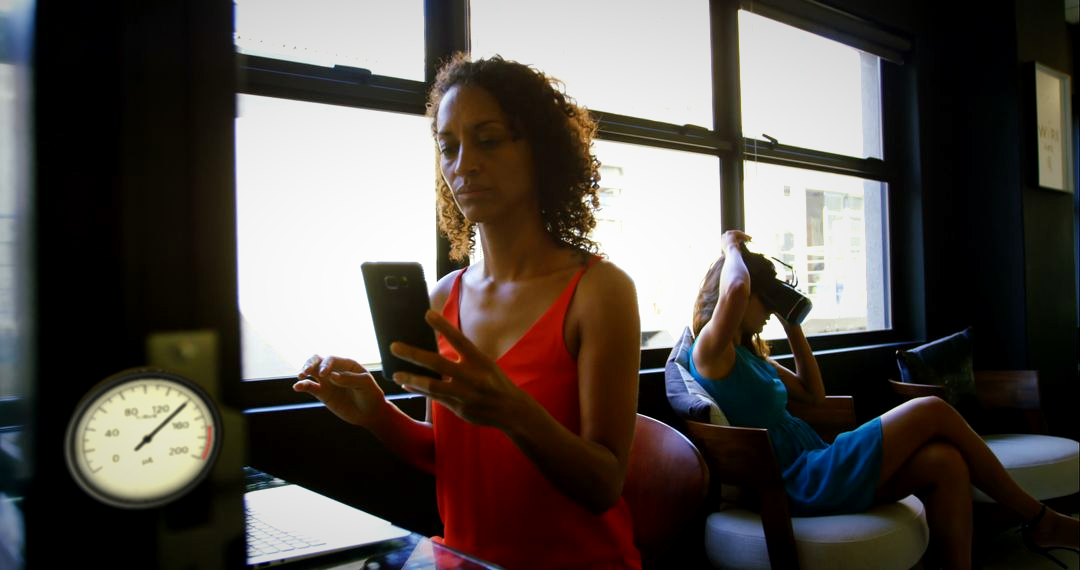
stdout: 140 µA
